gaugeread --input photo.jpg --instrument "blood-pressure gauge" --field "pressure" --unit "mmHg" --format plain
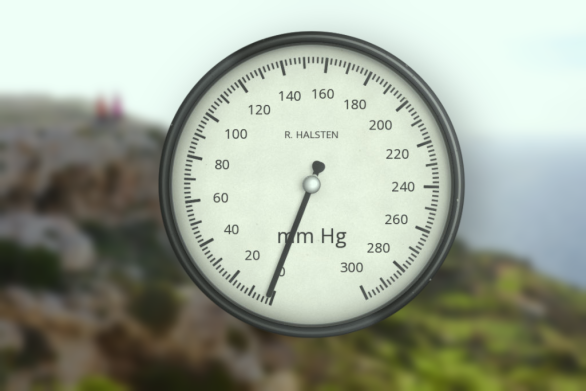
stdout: 2 mmHg
